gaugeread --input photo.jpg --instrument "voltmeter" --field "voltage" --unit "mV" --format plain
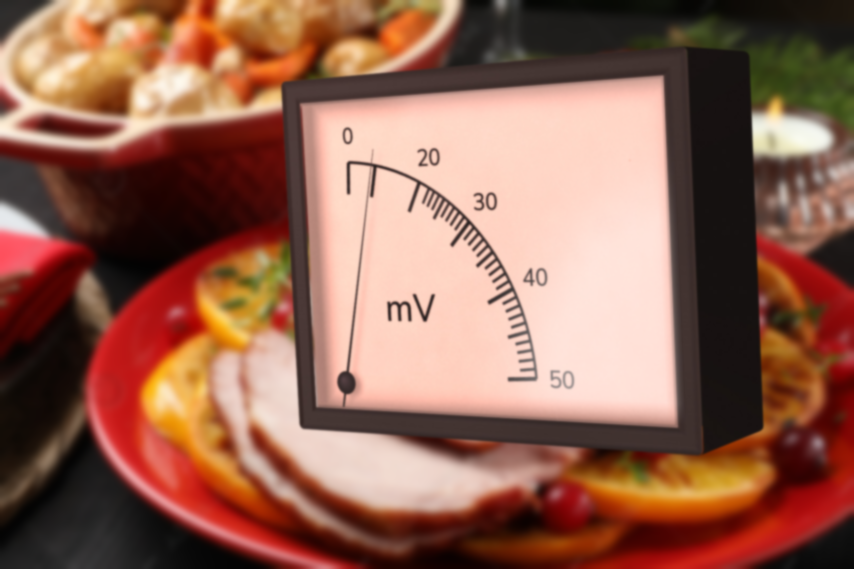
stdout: 10 mV
